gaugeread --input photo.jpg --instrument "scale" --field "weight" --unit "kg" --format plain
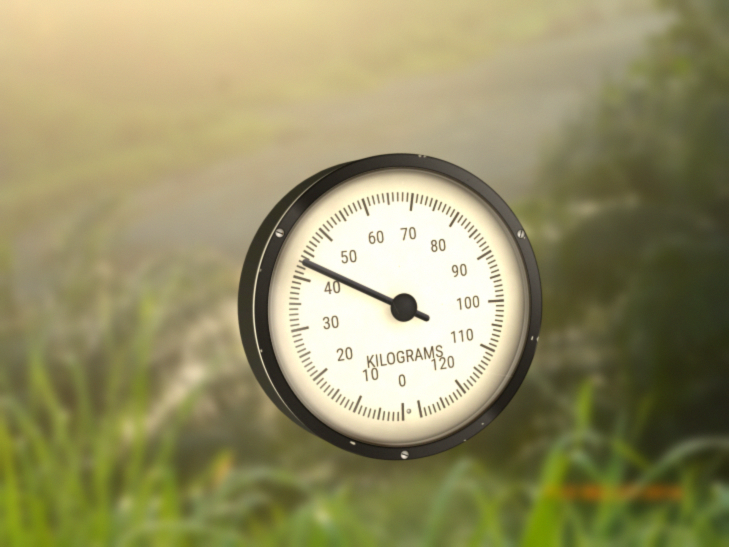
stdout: 43 kg
